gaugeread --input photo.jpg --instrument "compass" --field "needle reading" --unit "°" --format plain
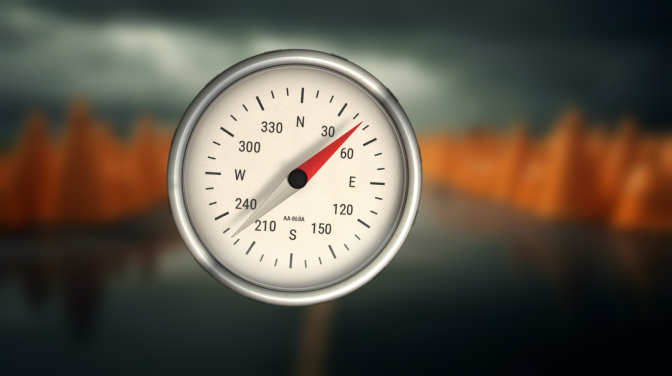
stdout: 45 °
